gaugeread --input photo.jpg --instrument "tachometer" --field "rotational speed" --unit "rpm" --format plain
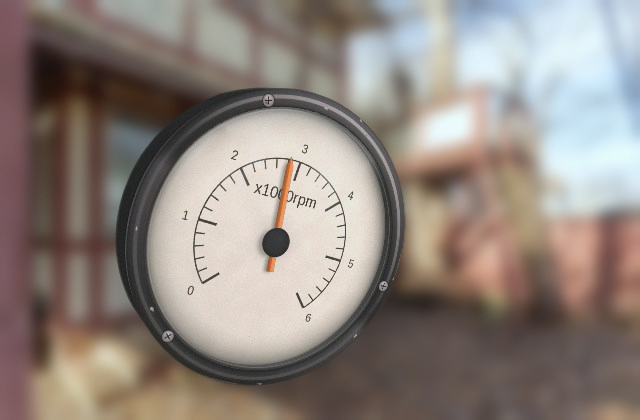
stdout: 2800 rpm
